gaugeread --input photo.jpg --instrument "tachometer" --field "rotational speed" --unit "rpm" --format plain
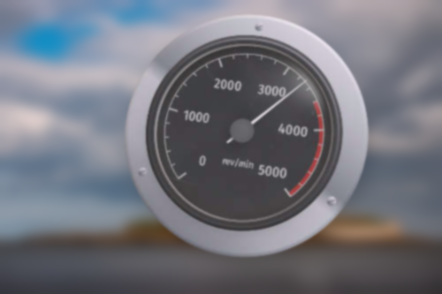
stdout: 3300 rpm
